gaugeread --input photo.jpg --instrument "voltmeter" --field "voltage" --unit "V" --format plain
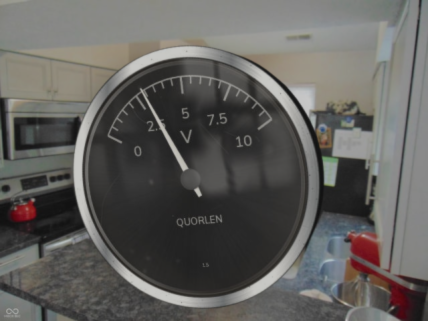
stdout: 3 V
